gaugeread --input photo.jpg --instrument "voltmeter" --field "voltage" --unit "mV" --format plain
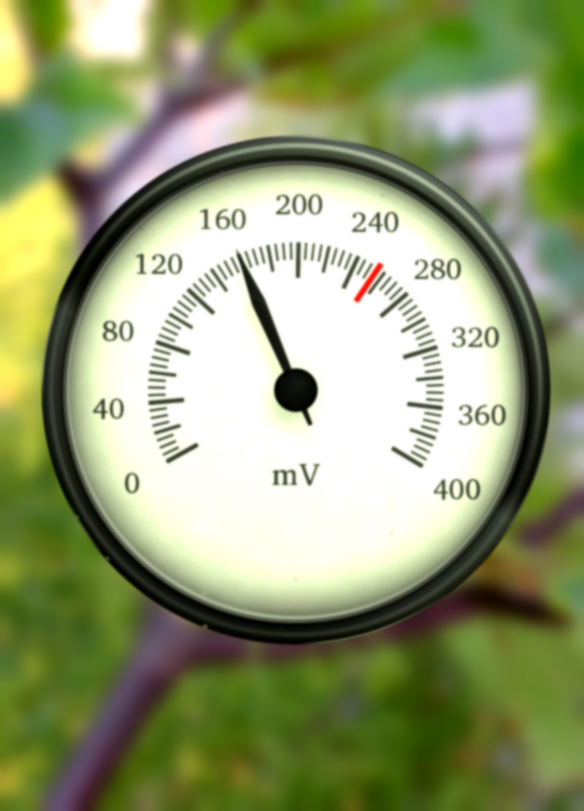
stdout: 160 mV
